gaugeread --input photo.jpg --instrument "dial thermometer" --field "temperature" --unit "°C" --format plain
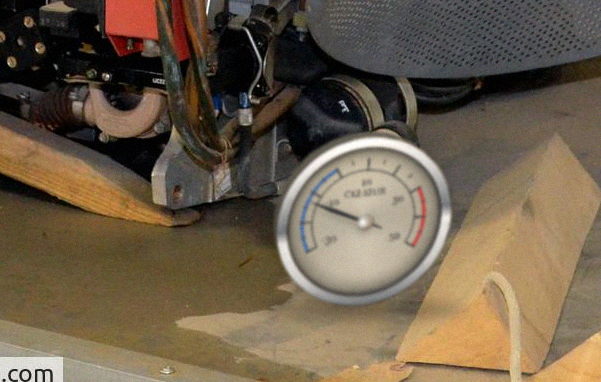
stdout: -12.5 °C
